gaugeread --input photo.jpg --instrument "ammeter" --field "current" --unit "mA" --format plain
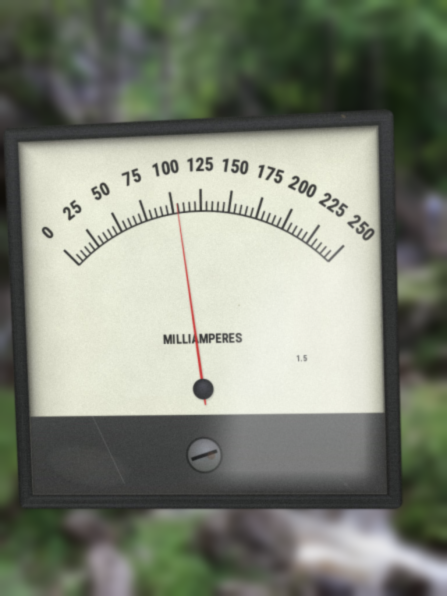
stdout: 105 mA
